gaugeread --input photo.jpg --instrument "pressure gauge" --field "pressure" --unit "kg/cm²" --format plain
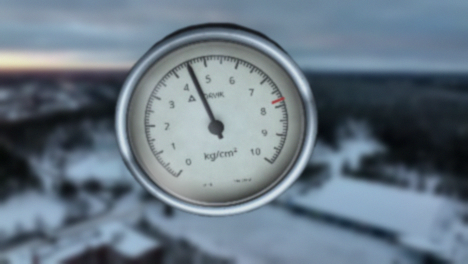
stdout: 4.5 kg/cm²
